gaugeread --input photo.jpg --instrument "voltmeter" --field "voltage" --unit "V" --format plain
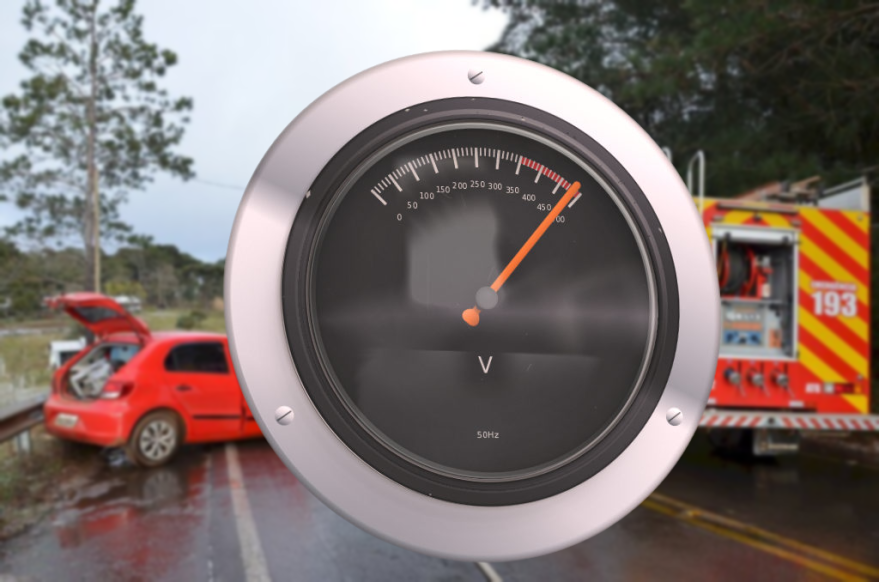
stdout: 480 V
